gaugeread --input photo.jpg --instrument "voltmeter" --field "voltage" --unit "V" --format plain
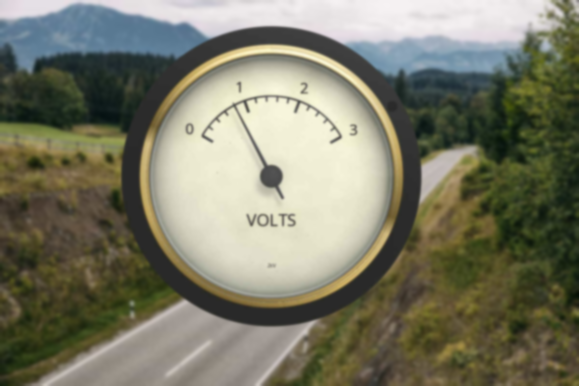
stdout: 0.8 V
